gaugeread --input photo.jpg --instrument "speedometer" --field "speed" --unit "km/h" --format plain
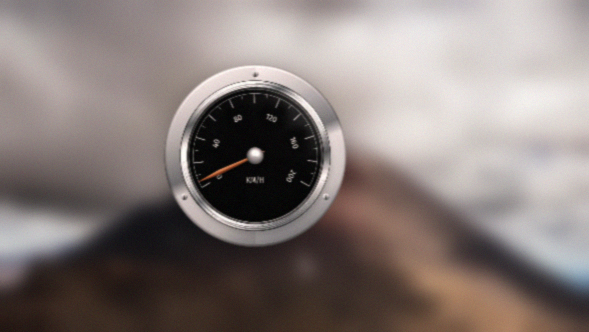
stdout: 5 km/h
